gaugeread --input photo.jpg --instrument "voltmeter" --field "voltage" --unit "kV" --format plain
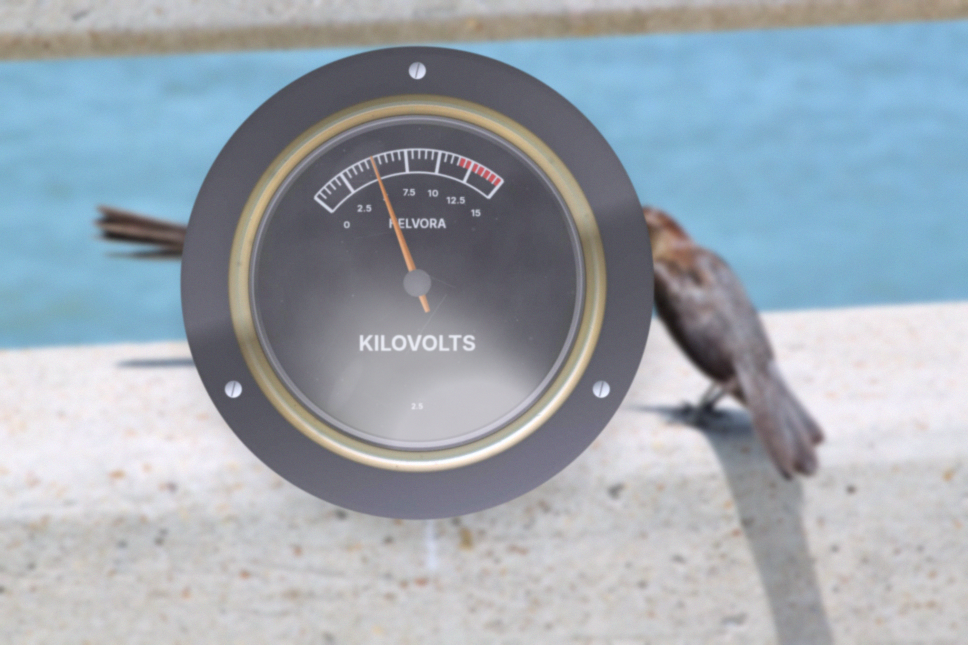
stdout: 5 kV
